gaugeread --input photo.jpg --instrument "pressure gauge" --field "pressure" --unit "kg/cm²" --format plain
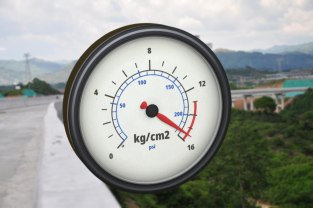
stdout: 15.5 kg/cm²
